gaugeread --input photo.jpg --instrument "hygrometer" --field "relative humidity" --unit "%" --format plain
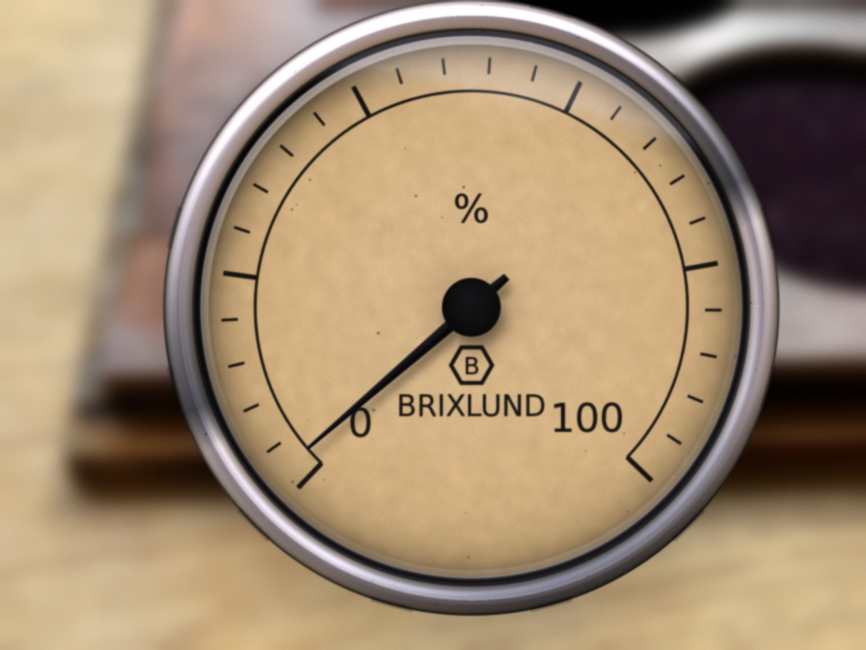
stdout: 2 %
